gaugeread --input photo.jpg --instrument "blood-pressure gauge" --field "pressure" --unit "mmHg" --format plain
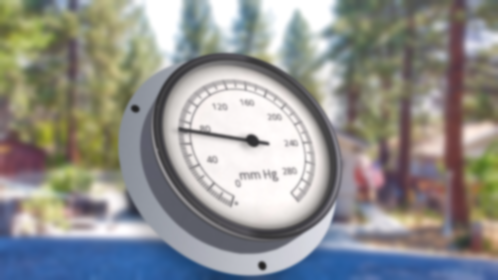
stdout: 70 mmHg
